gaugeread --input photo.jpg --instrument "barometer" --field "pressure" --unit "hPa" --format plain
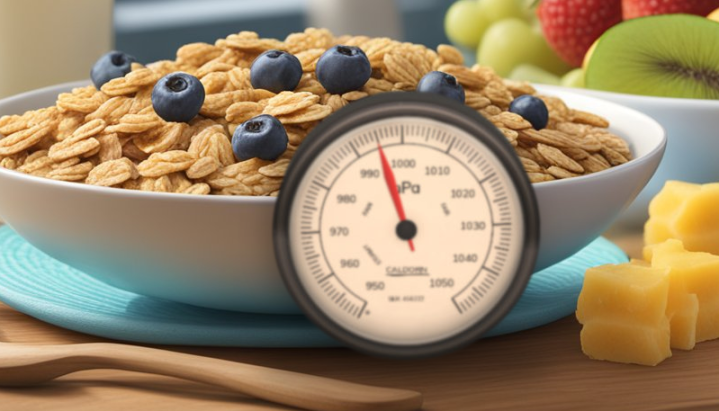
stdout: 995 hPa
